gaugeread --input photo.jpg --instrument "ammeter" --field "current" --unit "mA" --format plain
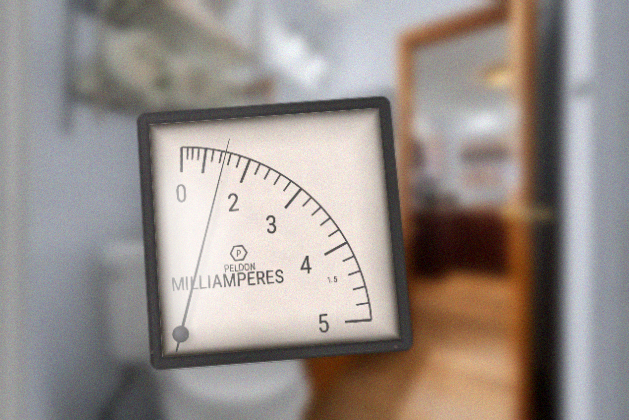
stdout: 1.5 mA
